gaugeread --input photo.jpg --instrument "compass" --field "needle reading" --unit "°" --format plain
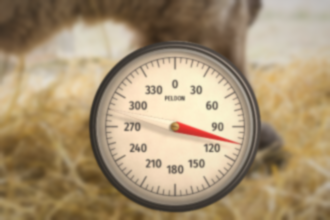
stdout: 105 °
